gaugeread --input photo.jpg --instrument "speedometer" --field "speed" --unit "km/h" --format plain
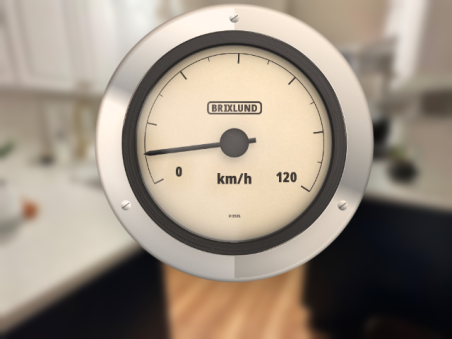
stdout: 10 km/h
